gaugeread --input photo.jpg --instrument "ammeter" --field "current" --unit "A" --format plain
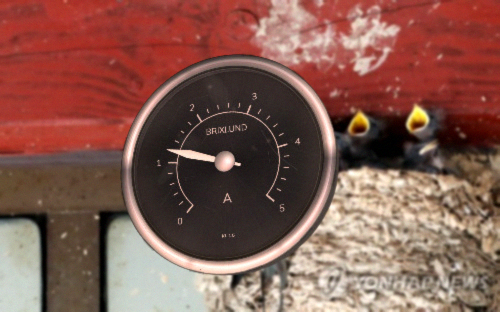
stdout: 1.2 A
